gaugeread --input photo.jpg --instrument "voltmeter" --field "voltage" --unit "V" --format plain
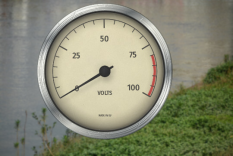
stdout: 0 V
